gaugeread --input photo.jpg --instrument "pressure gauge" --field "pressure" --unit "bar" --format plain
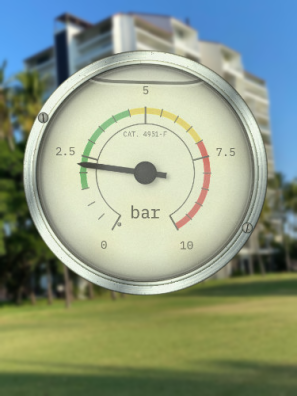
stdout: 2.25 bar
